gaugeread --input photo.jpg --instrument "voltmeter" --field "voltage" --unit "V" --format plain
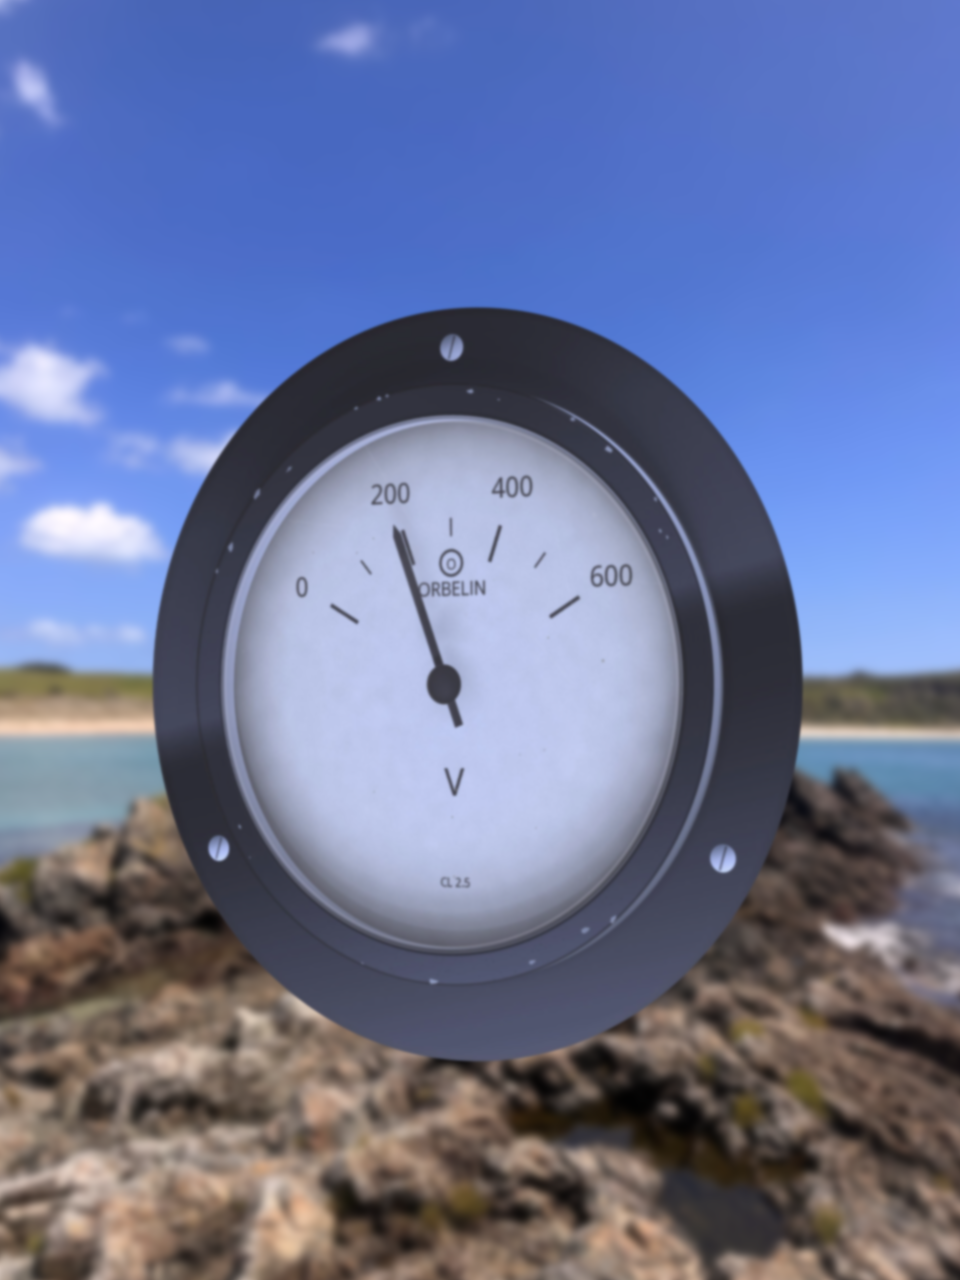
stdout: 200 V
